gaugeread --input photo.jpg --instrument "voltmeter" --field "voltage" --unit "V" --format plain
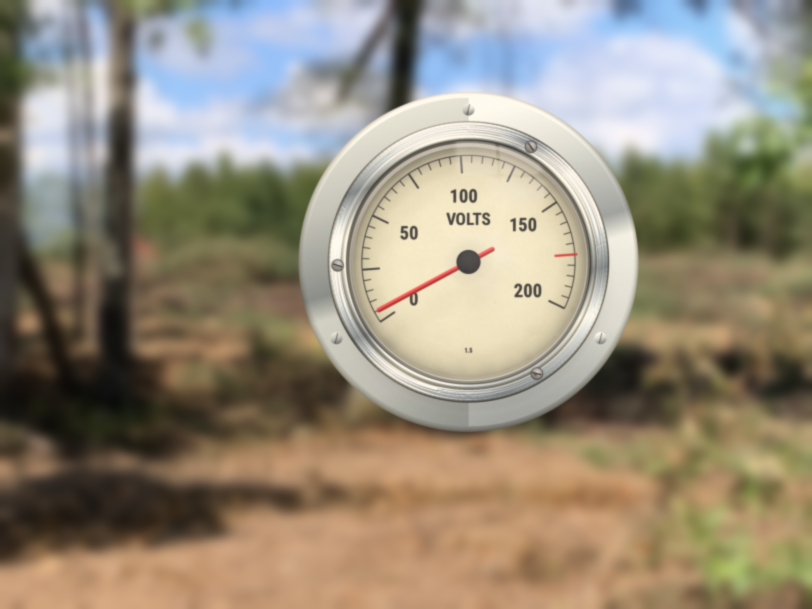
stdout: 5 V
